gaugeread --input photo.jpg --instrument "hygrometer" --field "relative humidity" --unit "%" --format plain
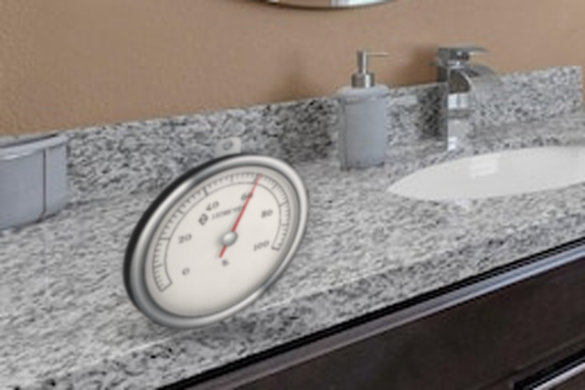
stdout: 60 %
